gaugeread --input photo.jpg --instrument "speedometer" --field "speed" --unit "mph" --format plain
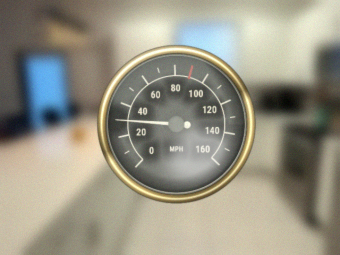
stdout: 30 mph
